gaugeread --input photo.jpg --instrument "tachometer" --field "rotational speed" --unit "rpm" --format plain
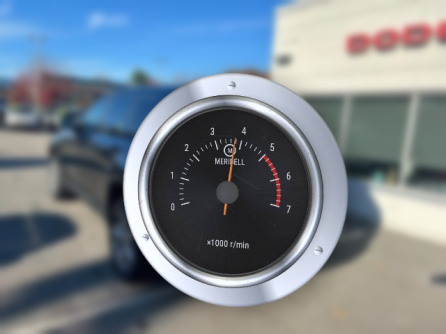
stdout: 3800 rpm
